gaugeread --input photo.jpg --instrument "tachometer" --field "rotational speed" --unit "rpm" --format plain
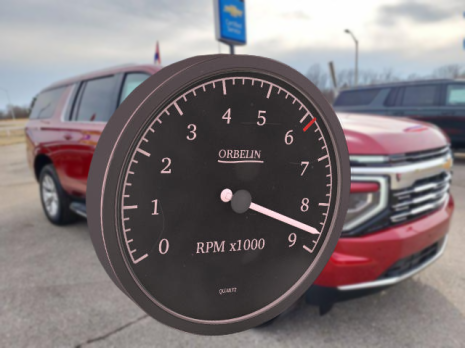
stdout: 8600 rpm
